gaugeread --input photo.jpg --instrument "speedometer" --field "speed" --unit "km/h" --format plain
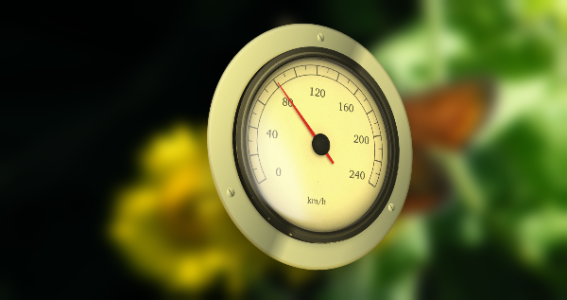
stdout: 80 km/h
